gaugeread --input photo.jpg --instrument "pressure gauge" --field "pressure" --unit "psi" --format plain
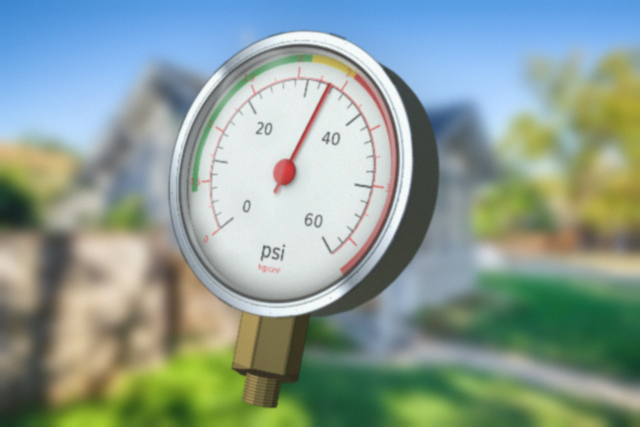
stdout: 34 psi
